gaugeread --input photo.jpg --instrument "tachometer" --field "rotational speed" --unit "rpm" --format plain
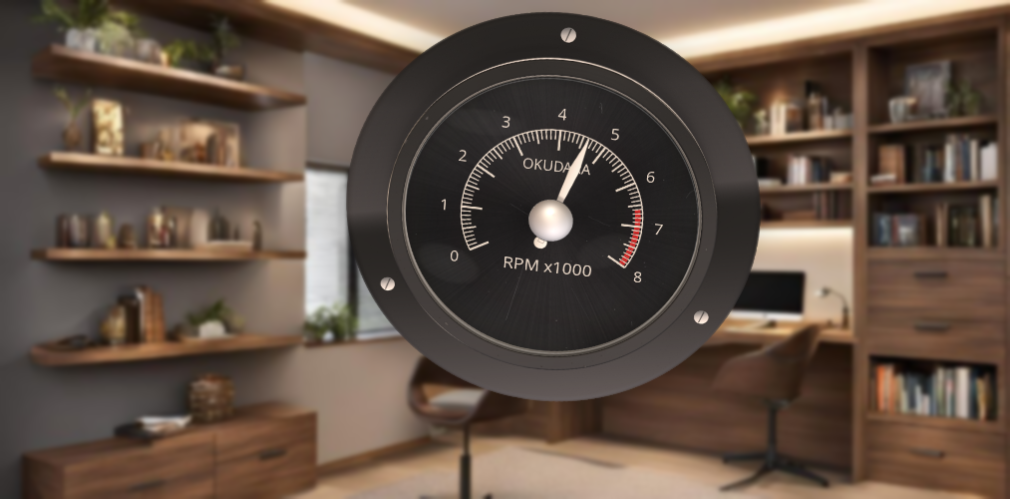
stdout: 4600 rpm
